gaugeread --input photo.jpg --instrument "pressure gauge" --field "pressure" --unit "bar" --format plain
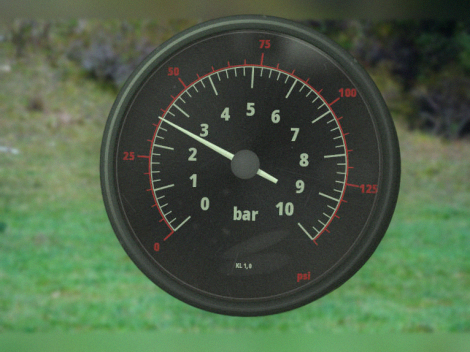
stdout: 2.6 bar
